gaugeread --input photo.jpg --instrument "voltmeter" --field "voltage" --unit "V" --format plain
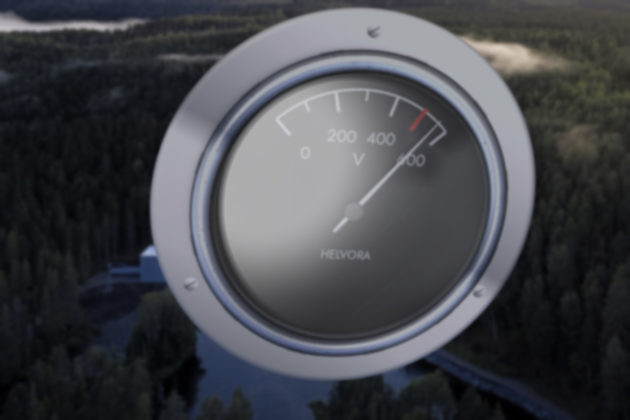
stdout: 550 V
